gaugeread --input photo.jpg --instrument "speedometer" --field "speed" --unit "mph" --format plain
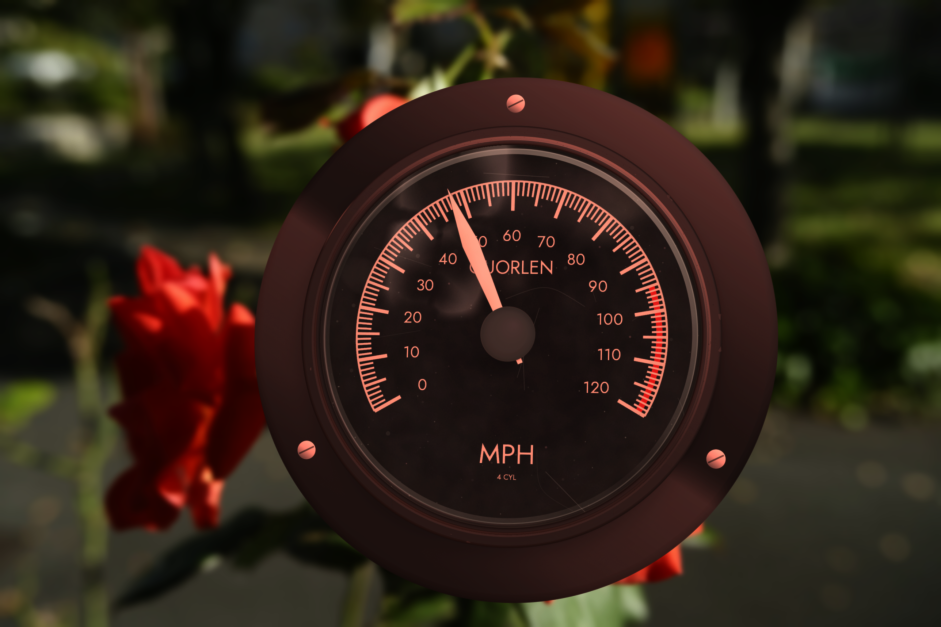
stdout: 48 mph
